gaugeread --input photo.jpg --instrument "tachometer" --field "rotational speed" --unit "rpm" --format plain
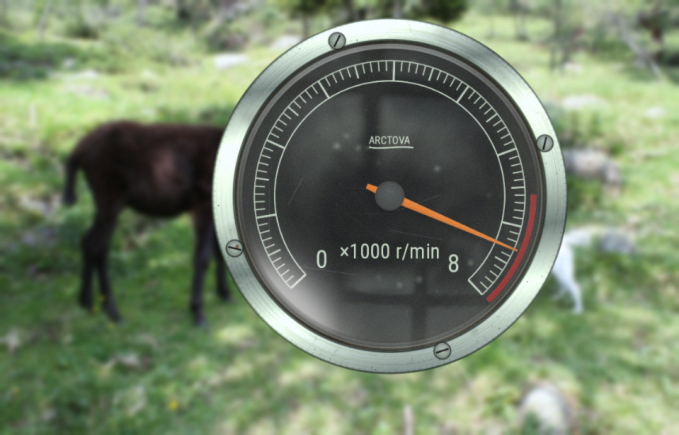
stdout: 7300 rpm
